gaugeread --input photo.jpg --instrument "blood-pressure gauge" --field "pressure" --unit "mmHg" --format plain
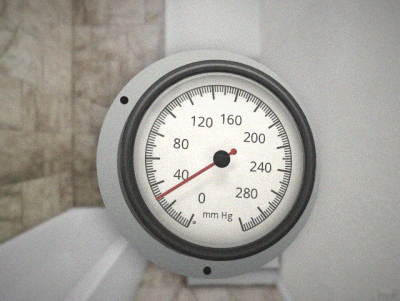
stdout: 30 mmHg
